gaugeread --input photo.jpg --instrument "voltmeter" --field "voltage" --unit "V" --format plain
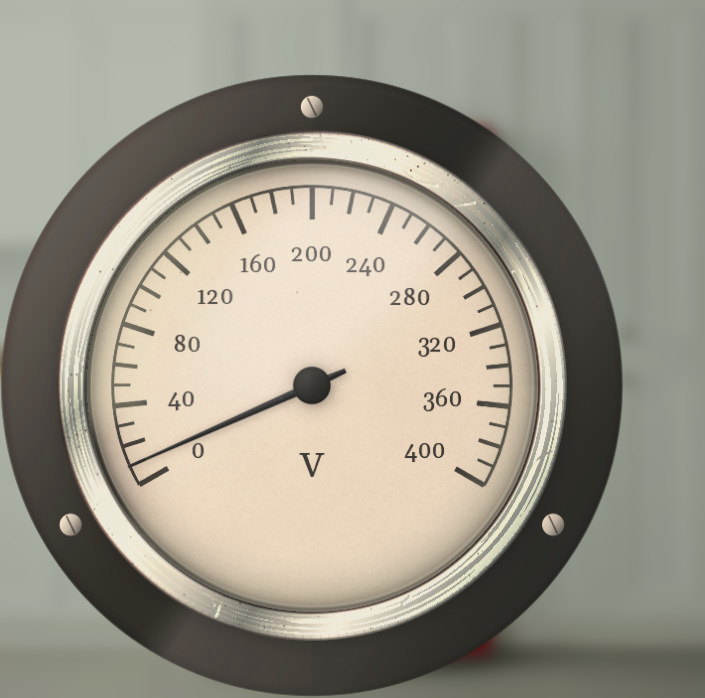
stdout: 10 V
